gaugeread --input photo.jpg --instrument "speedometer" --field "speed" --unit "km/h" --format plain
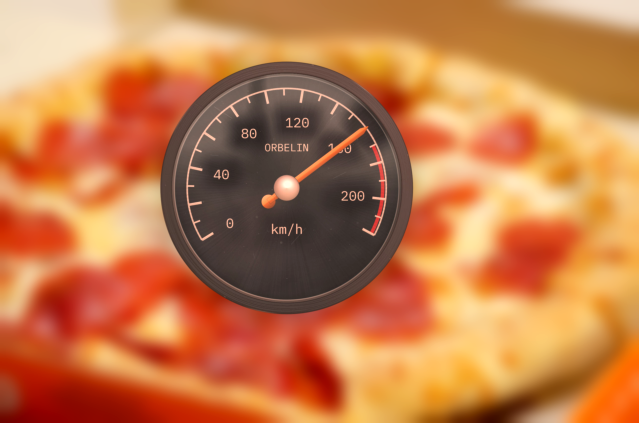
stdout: 160 km/h
